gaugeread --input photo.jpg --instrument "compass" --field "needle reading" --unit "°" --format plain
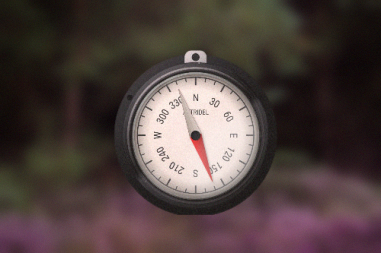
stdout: 160 °
